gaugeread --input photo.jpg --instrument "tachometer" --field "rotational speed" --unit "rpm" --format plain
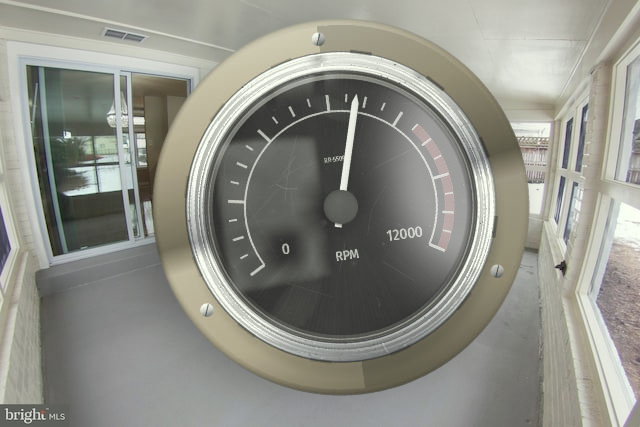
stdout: 6750 rpm
